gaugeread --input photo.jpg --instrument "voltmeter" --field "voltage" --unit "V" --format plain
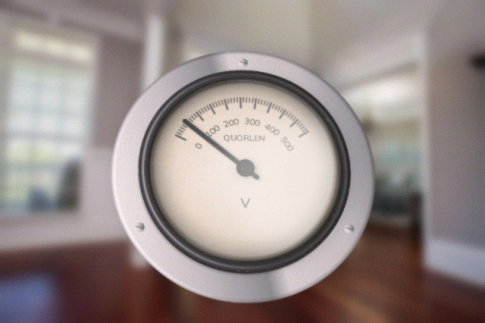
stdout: 50 V
